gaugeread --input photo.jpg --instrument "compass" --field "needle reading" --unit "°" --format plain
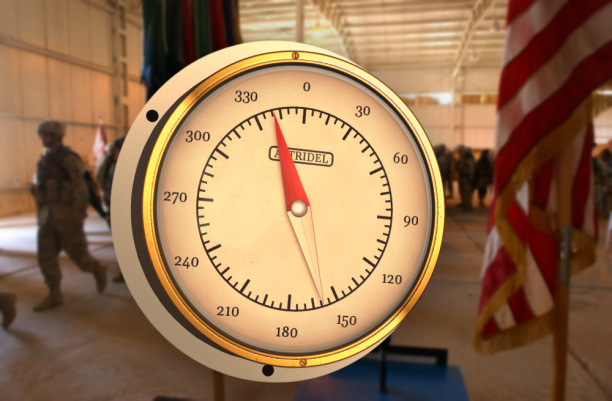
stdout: 340 °
